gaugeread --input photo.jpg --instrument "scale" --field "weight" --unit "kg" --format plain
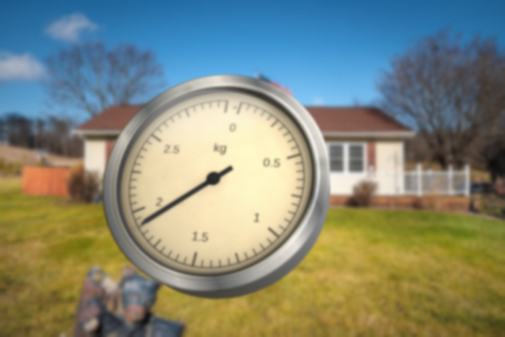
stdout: 1.9 kg
